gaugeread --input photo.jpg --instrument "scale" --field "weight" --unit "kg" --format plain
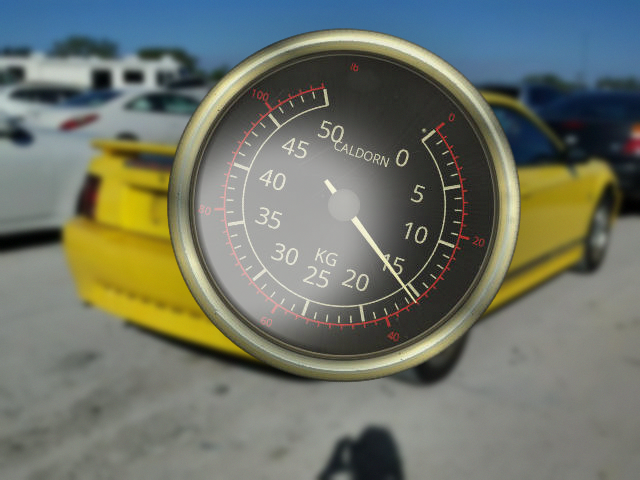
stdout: 15.5 kg
